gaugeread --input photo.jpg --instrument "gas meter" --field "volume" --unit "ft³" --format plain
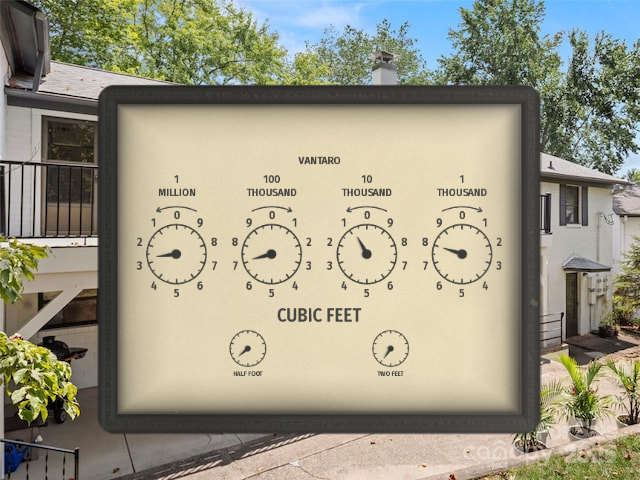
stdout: 270800 ft³
